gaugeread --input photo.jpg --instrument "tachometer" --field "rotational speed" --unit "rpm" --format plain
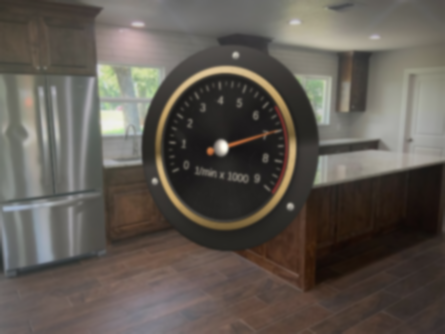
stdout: 7000 rpm
